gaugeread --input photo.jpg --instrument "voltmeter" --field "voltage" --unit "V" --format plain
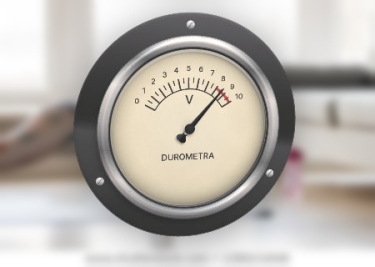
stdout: 8.5 V
